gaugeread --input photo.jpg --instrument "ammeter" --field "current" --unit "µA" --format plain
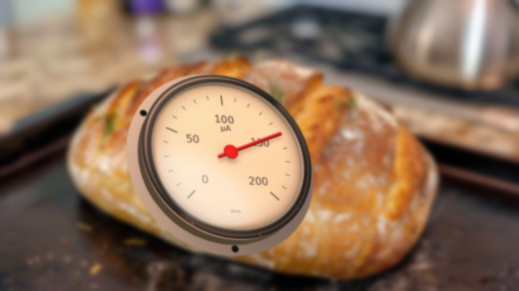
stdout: 150 µA
